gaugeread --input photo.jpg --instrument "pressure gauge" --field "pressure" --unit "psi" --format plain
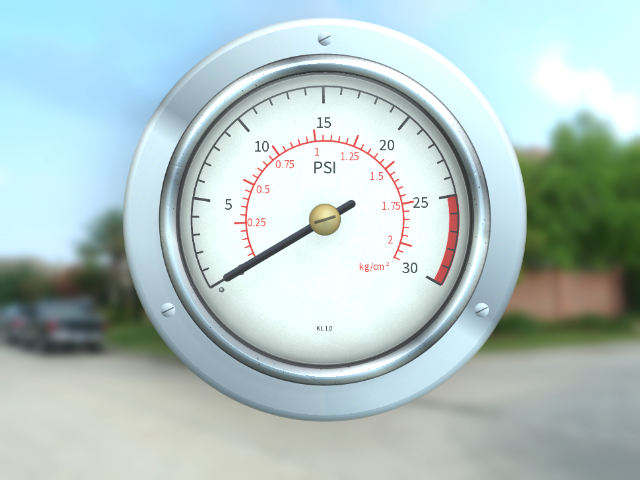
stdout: 0 psi
